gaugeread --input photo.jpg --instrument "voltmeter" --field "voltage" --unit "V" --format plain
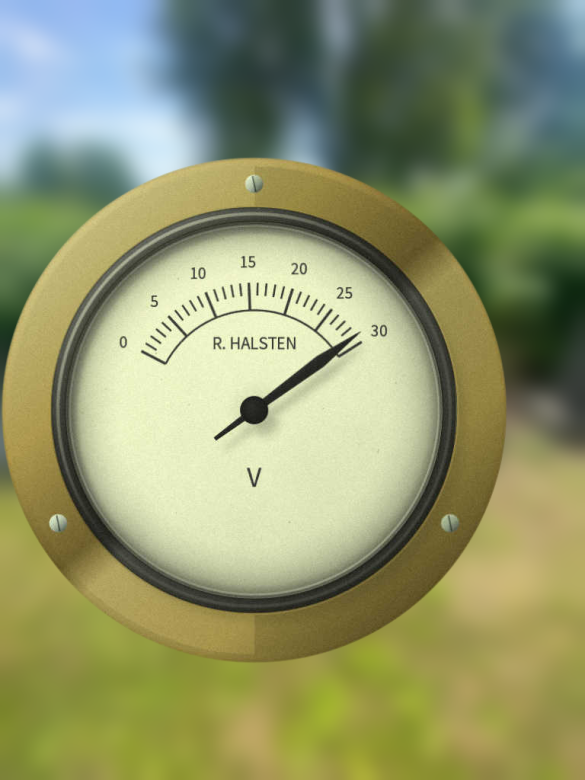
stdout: 29 V
